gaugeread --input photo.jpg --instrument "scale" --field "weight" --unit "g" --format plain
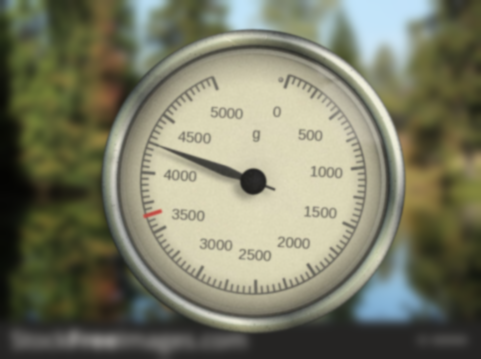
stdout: 4250 g
